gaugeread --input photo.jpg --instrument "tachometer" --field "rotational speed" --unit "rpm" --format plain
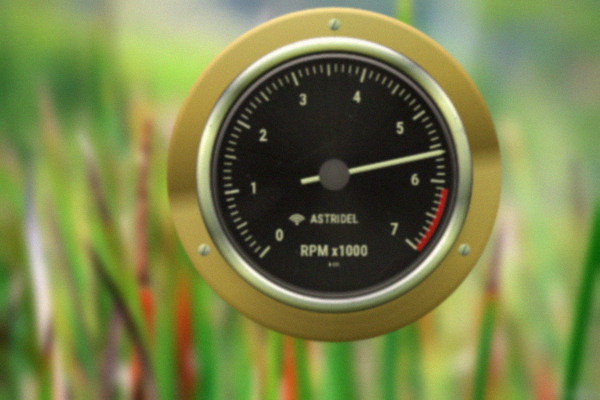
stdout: 5600 rpm
